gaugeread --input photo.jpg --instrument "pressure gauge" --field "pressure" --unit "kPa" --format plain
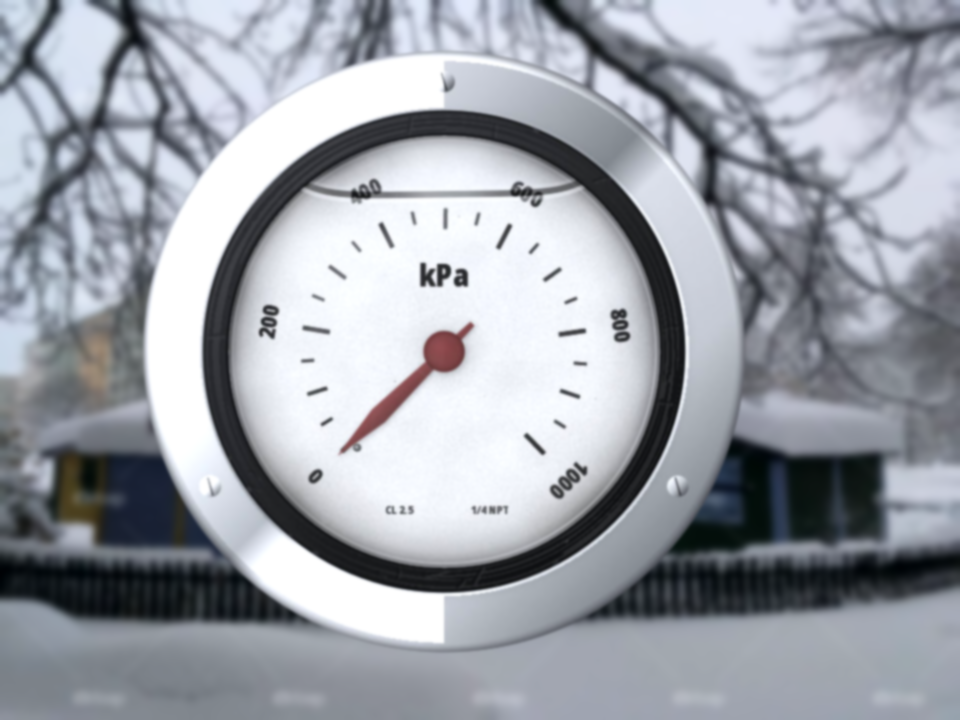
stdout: 0 kPa
